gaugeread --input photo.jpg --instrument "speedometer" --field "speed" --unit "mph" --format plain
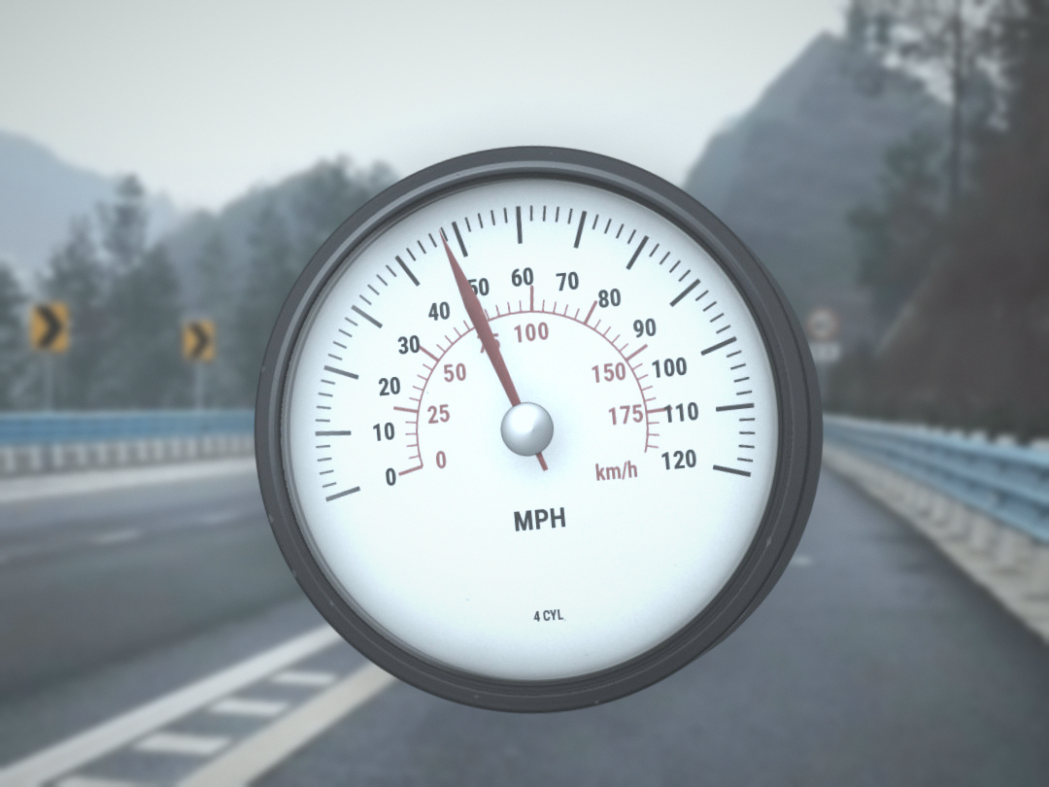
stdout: 48 mph
